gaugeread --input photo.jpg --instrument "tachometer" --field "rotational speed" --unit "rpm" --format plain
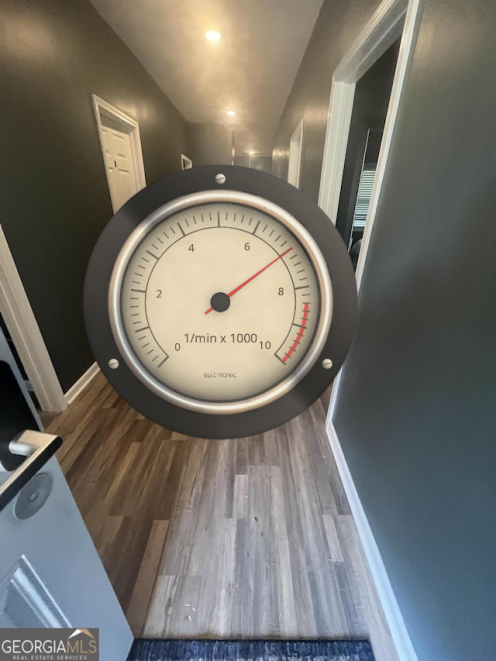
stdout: 7000 rpm
